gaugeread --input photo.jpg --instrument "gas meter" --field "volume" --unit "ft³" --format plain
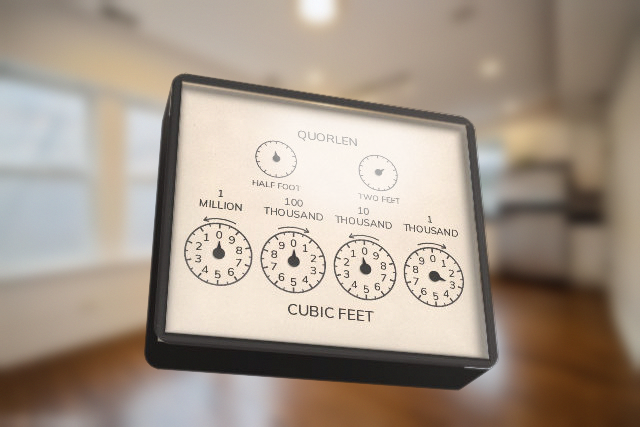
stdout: 300 ft³
